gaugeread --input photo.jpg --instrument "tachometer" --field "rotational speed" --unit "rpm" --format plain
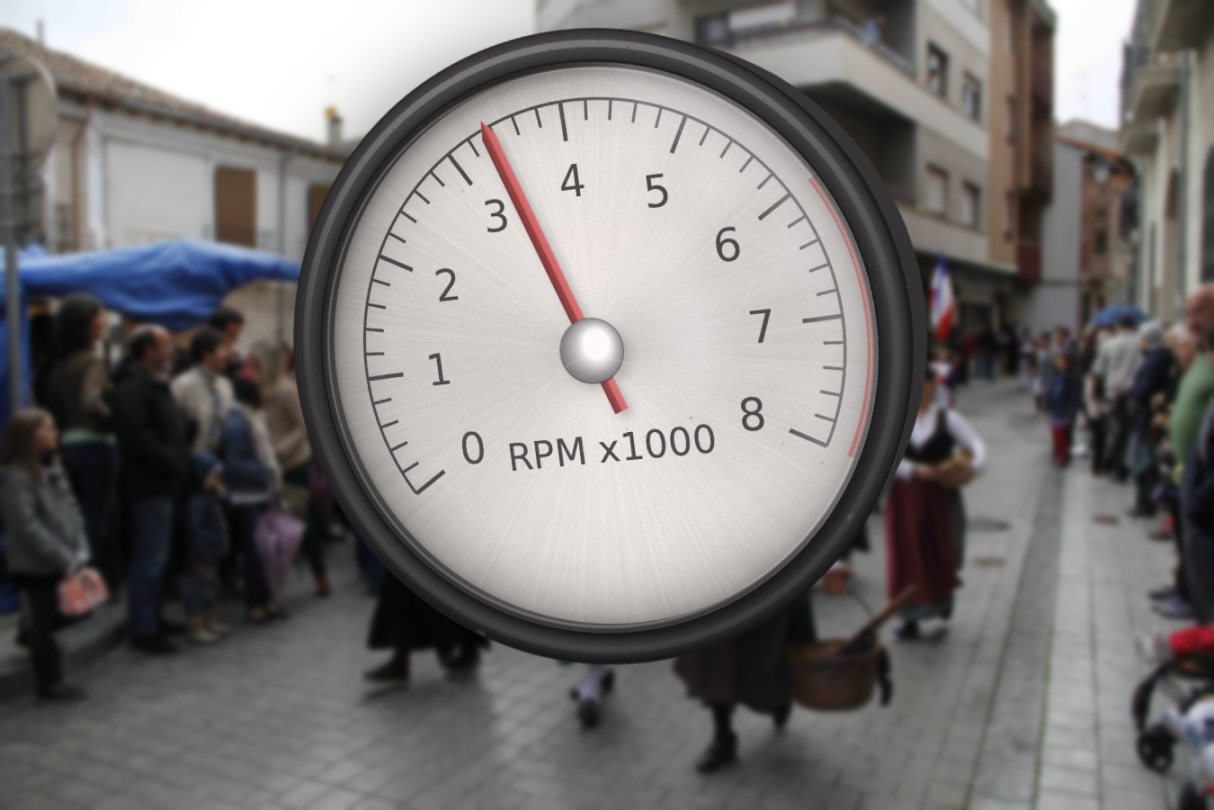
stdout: 3400 rpm
